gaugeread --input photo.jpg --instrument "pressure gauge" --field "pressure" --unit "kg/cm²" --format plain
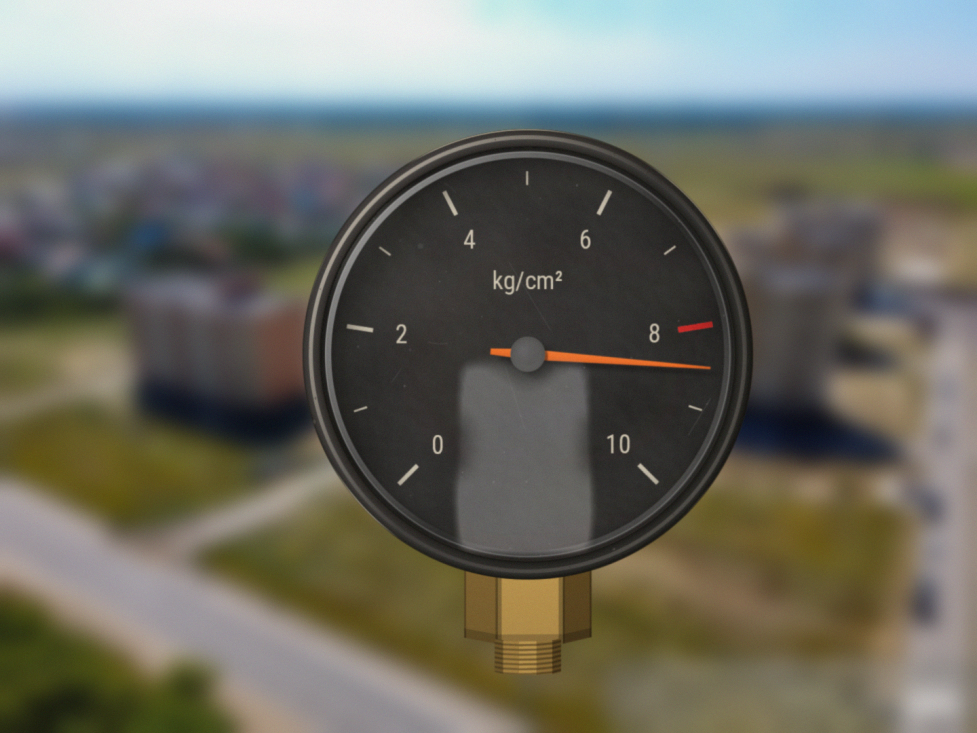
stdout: 8.5 kg/cm²
